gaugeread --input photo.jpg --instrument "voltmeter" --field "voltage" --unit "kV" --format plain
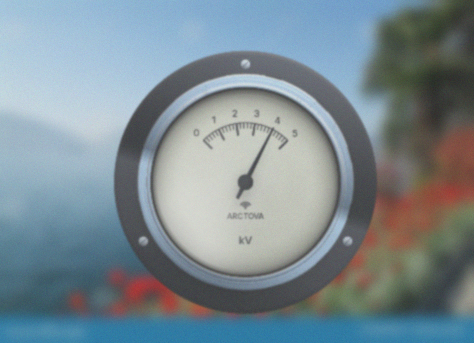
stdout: 4 kV
